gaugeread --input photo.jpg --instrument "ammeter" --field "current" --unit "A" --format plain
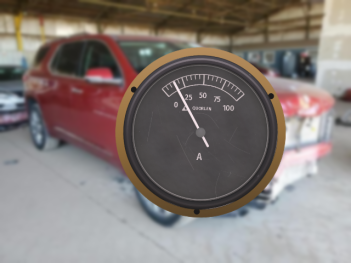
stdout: 15 A
